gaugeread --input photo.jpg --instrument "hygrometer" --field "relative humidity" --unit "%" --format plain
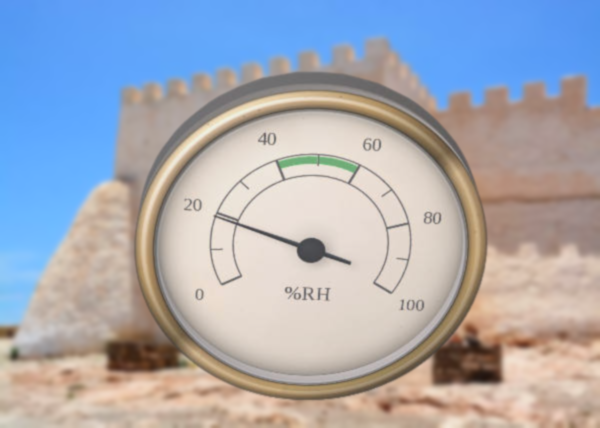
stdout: 20 %
